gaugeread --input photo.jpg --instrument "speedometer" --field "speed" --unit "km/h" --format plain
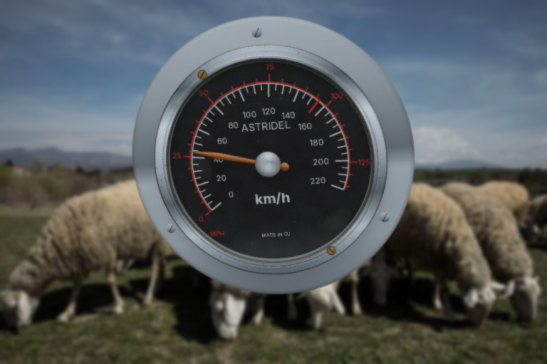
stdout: 45 km/h
